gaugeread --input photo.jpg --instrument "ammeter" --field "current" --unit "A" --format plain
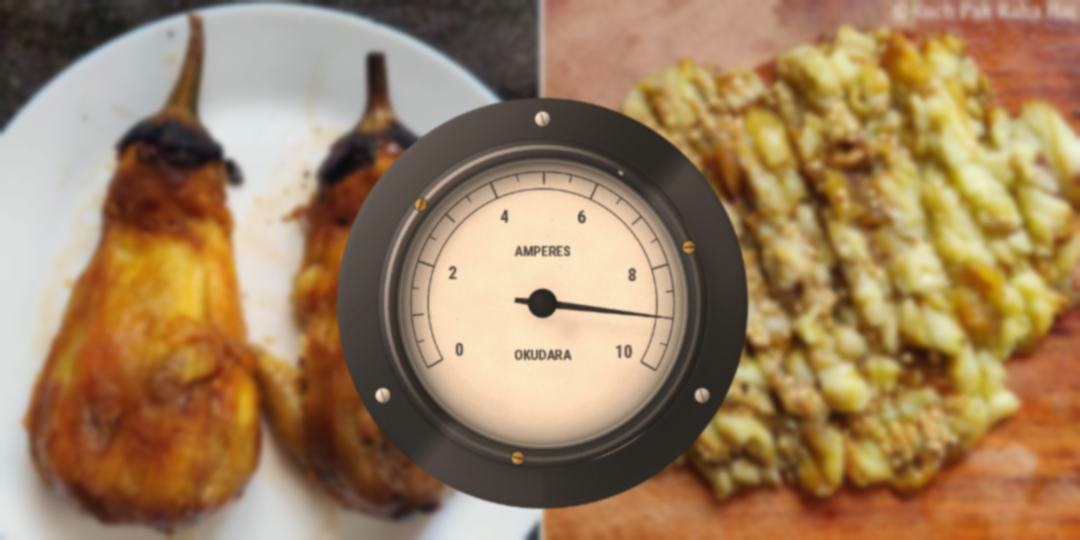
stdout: 9 A
